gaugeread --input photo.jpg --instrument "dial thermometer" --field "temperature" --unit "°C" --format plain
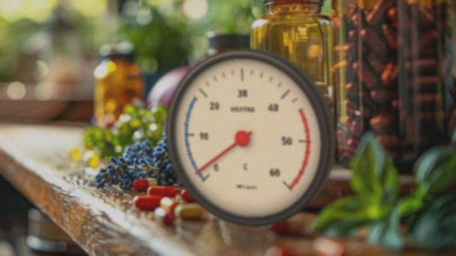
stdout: 2 °C
